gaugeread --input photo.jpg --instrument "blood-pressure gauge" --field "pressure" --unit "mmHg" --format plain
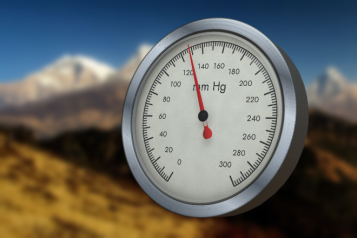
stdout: 130 mmHg
